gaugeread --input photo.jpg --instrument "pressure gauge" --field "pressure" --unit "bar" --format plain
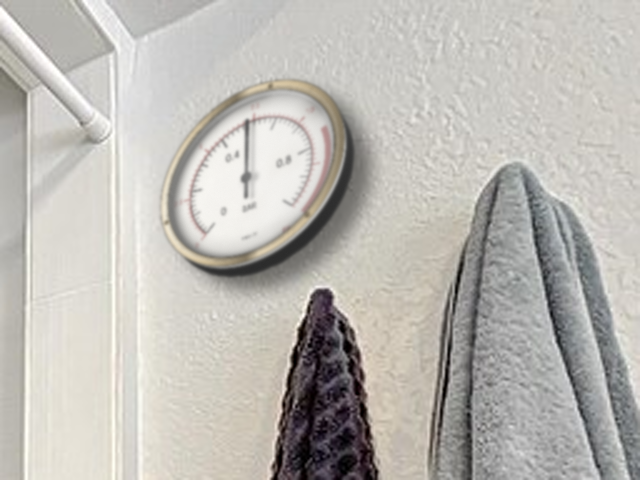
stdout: 0.5 bar
